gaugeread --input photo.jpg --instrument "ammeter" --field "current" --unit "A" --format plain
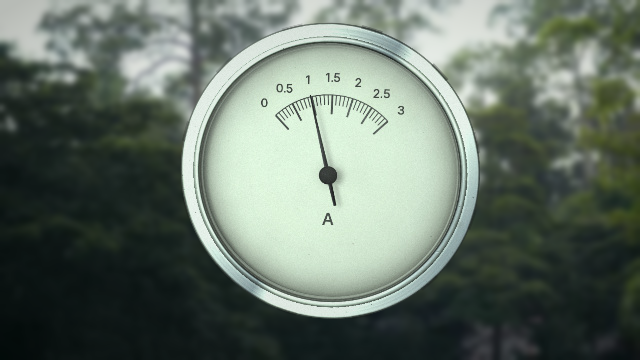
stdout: 1 A
